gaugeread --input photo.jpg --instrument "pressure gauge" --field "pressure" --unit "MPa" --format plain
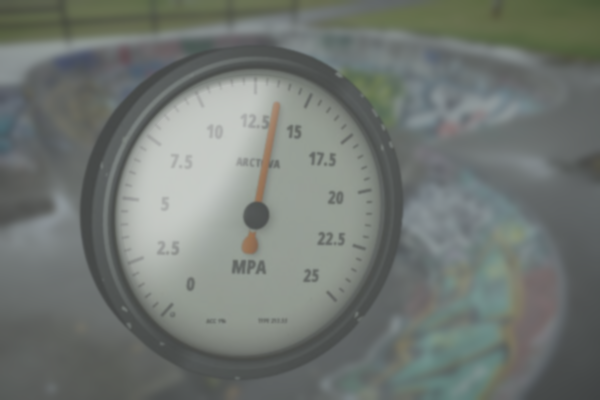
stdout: 13.5 MPa
